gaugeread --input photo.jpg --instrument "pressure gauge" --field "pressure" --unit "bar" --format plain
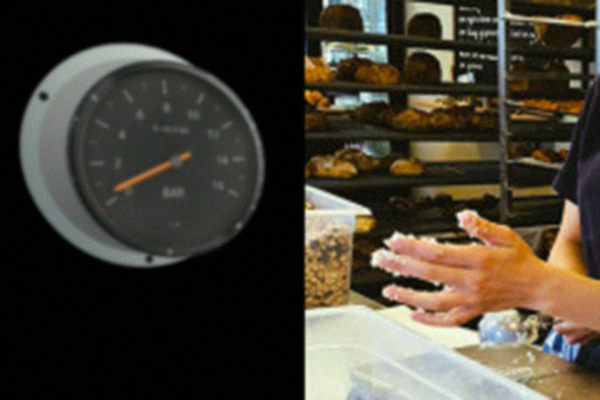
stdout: 0.5 bar
